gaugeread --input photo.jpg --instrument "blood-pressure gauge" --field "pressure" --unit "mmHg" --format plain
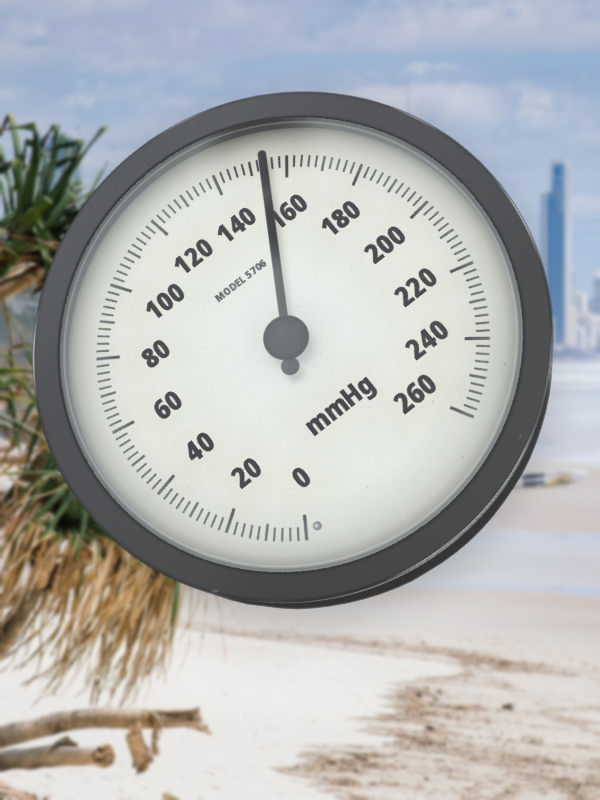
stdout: 154 mmHg
